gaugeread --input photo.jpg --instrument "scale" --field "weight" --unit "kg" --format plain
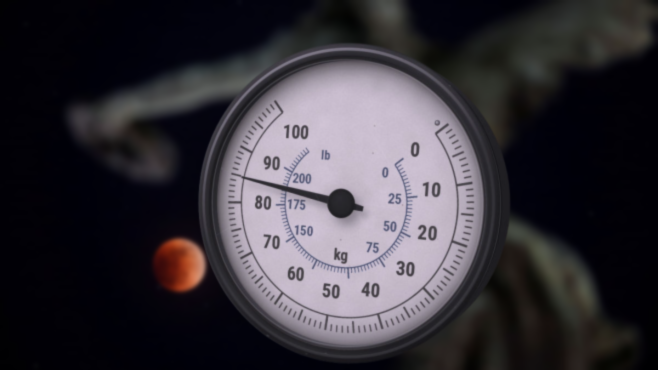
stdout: 85 kg
